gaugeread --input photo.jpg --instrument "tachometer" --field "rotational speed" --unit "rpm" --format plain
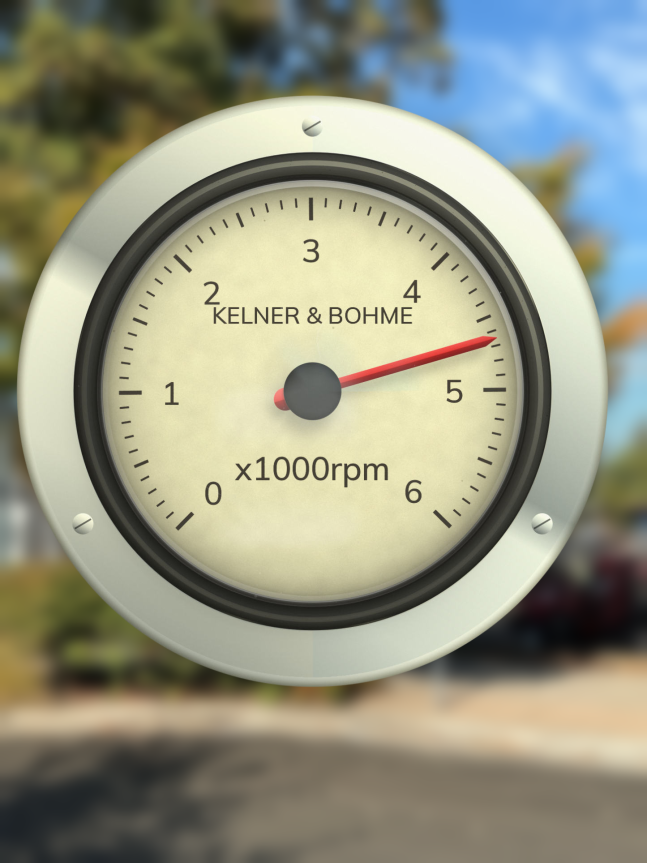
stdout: 4650 rpm
